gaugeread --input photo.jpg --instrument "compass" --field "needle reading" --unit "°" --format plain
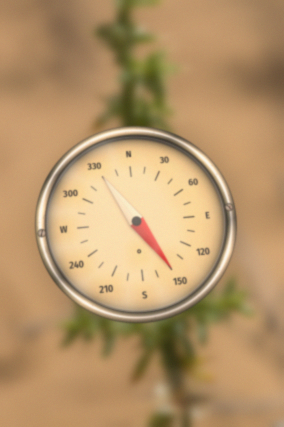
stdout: 150 °
